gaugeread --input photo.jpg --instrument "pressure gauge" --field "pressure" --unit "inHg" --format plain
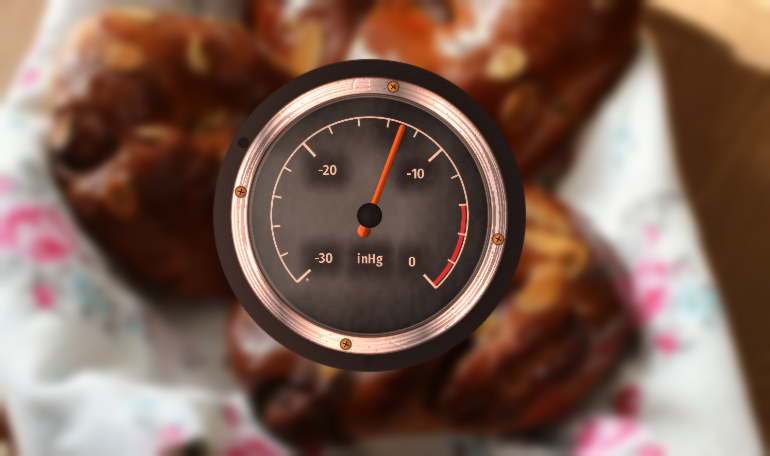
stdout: -13 inHg
